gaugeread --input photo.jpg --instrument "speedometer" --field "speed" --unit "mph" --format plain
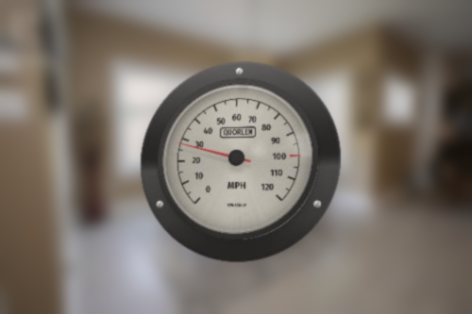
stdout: 27.5 mph
